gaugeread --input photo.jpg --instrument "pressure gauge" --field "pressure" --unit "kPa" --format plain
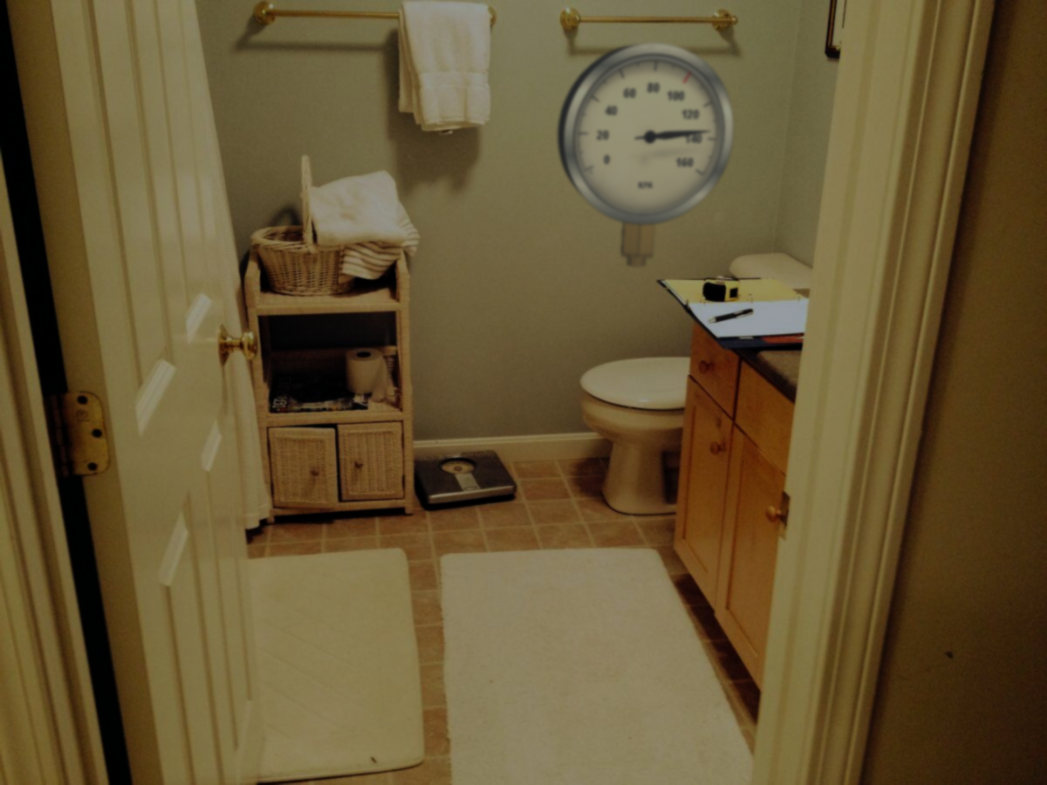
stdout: 135 kPa
